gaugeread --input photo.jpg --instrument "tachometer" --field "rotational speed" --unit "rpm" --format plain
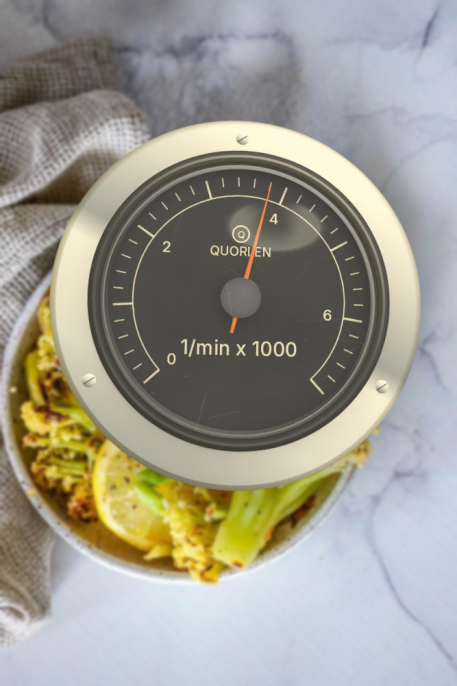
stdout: 3800 rpm
